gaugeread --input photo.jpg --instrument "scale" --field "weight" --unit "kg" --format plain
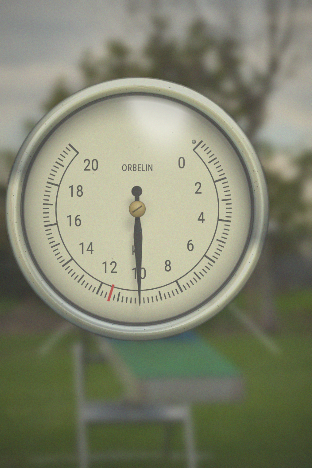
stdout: 10 kg
